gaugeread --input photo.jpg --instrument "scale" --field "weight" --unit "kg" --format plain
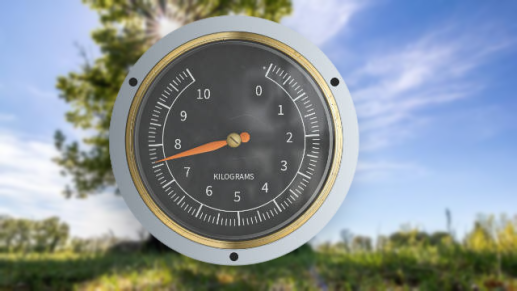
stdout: 7.6 kg
